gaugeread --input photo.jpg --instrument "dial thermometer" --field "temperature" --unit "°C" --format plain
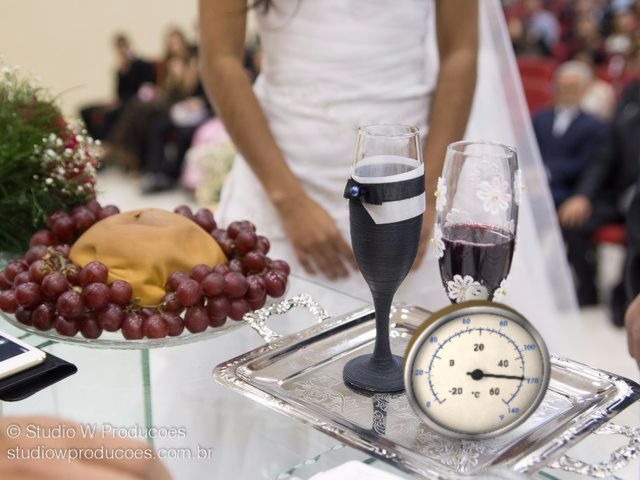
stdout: 48 °C
